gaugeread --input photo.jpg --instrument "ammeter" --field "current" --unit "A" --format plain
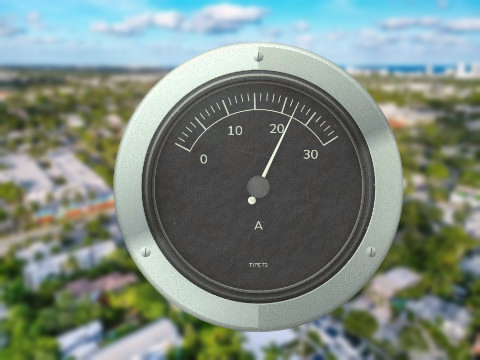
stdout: 22 A
